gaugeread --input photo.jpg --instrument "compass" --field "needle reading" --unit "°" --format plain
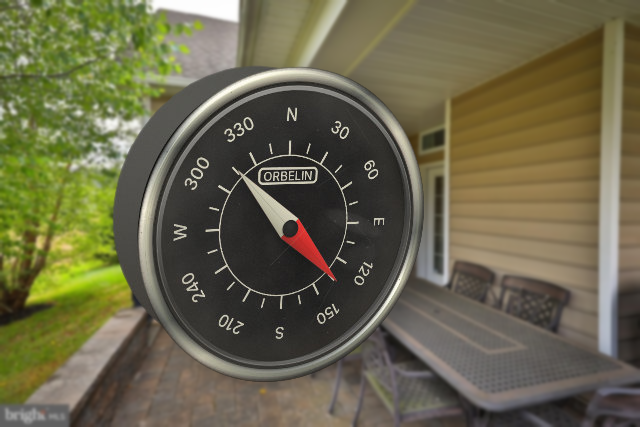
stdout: 135 °
